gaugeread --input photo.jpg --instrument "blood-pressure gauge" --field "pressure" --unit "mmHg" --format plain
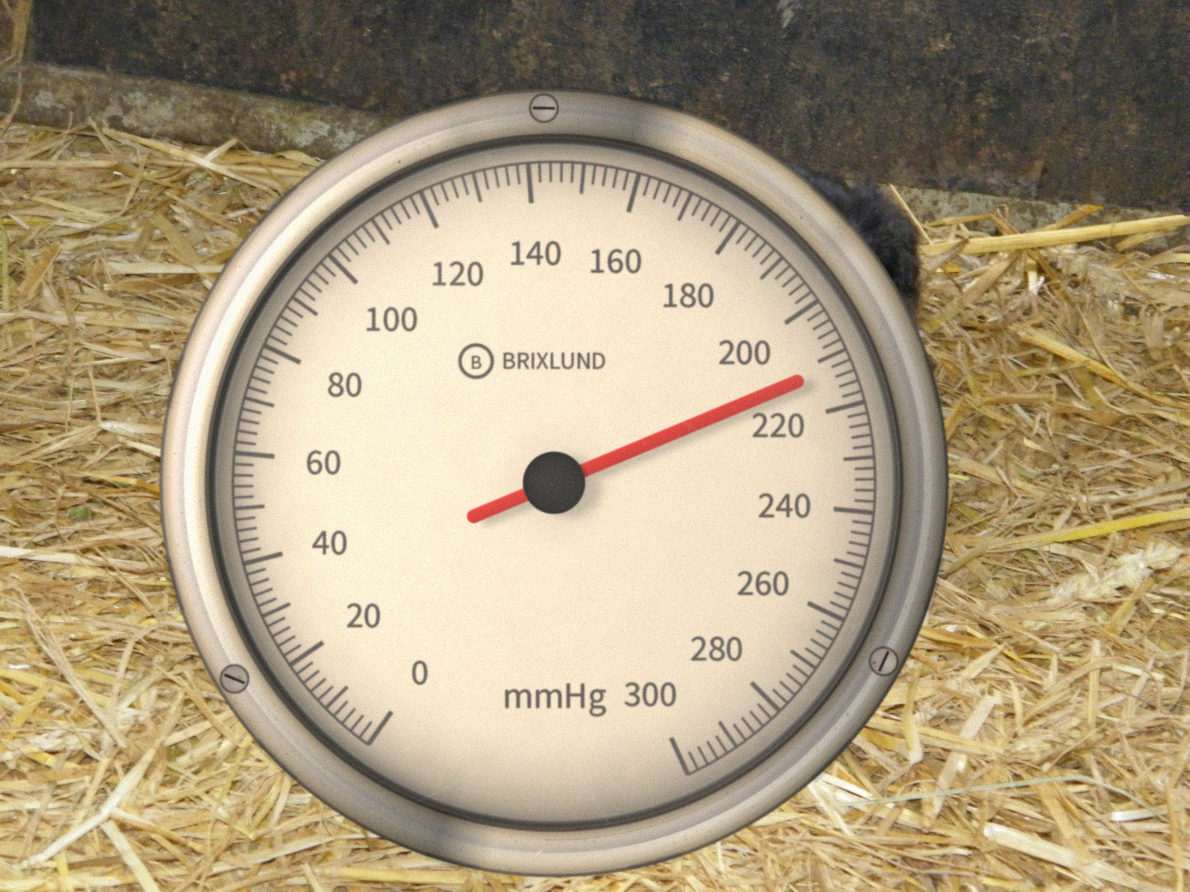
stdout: 212 mmHg
